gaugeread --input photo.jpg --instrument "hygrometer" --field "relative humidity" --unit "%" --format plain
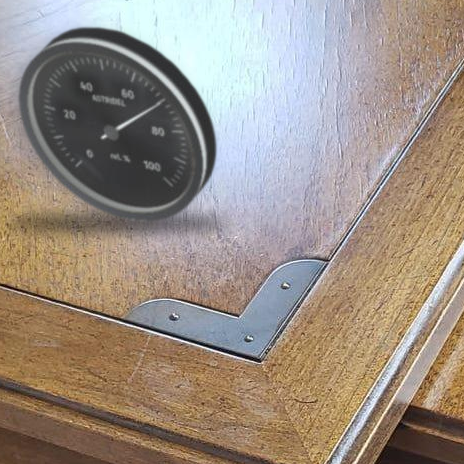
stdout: 70 %
